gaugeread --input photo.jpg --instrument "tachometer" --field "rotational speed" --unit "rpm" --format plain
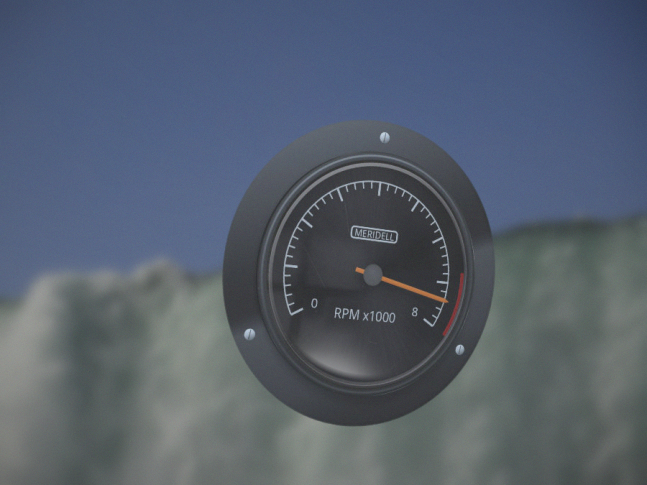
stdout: 7400 rpm
